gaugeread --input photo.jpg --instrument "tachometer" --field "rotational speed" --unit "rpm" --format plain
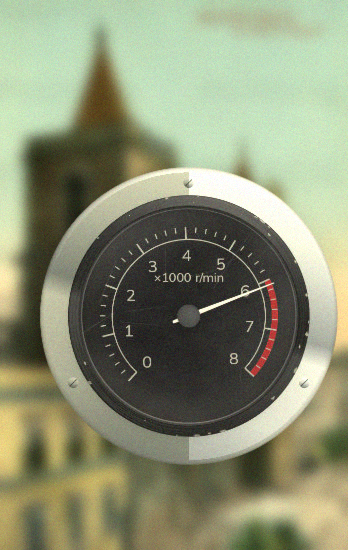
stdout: 6100 rpm
